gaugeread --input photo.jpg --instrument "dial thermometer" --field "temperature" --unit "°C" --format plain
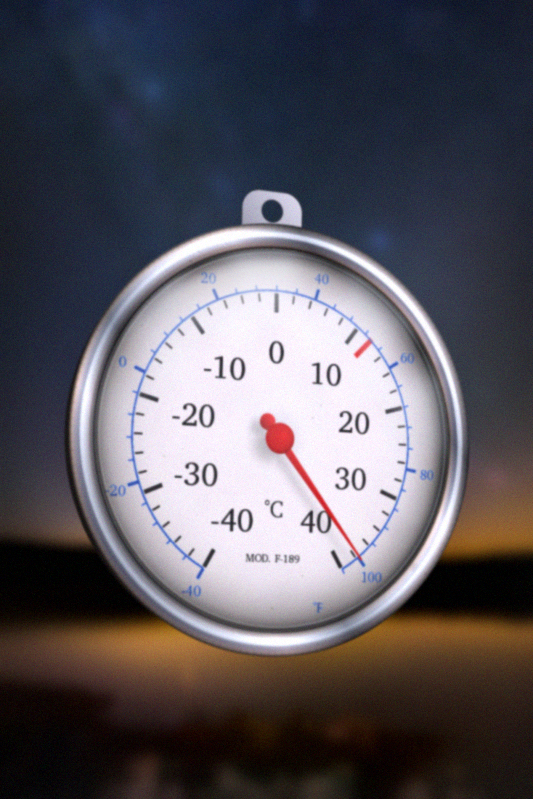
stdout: 38 °C
